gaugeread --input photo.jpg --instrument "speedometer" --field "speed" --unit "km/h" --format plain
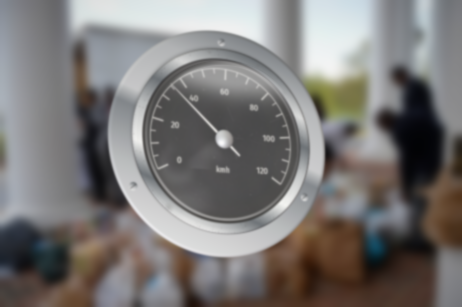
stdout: 35 km/h
